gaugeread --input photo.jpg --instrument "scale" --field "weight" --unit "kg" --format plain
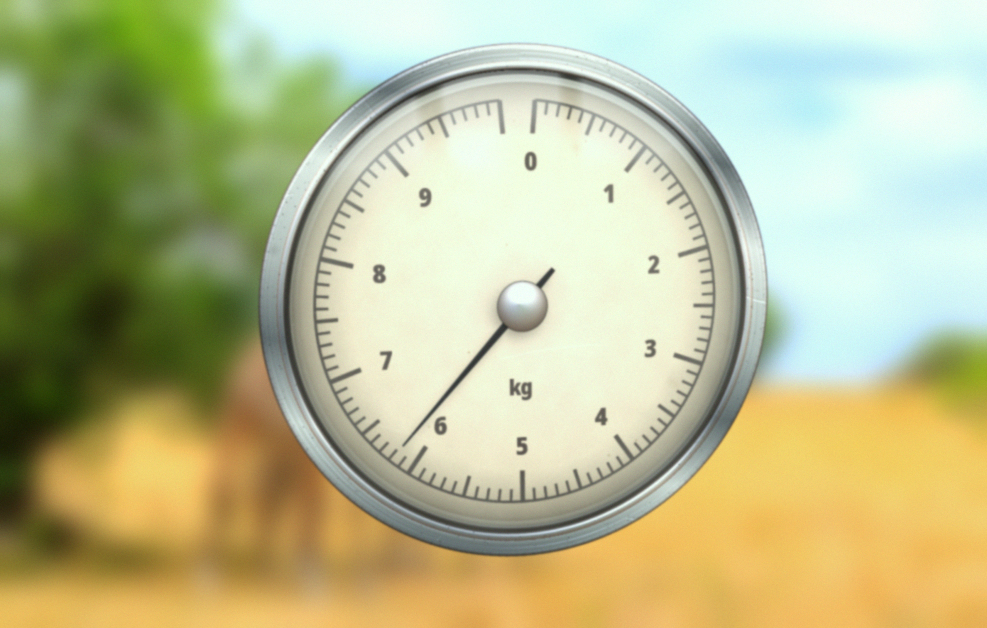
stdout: 6.2 kg
